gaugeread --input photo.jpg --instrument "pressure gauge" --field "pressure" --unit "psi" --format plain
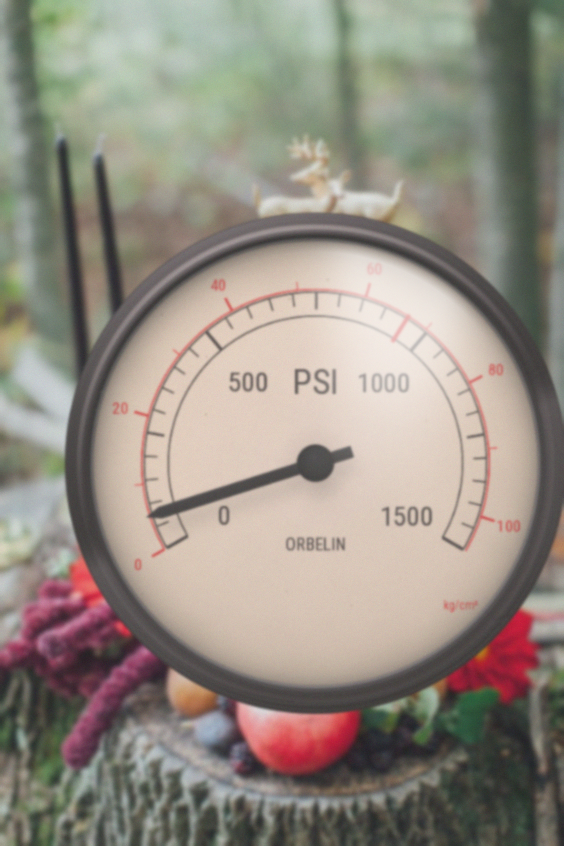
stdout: 75 psi
